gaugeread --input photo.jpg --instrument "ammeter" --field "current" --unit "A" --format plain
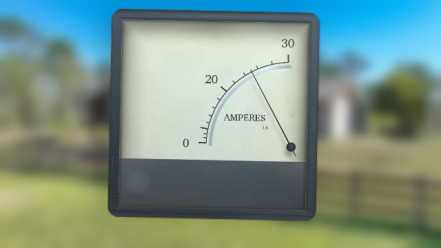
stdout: 25 A
